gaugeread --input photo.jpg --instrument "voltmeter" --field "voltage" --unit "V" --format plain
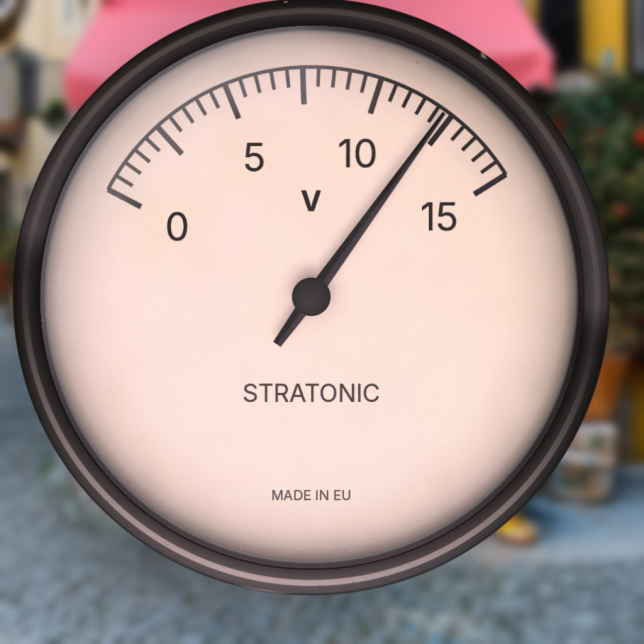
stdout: 12.25 V
